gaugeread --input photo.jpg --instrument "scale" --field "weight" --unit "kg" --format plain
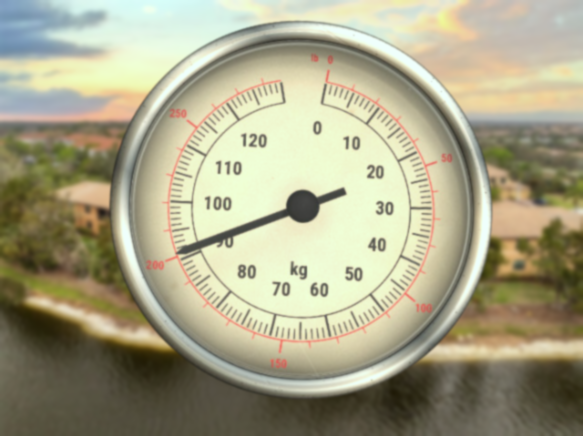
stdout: 91 kg
